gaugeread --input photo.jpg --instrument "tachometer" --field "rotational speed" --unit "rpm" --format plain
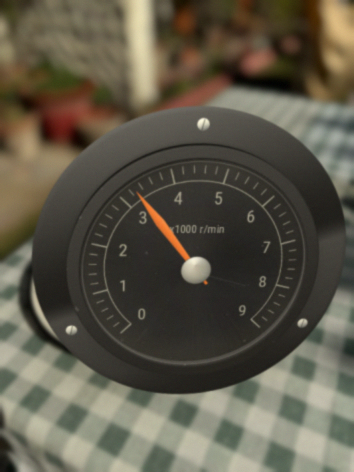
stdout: 3300 rpm
